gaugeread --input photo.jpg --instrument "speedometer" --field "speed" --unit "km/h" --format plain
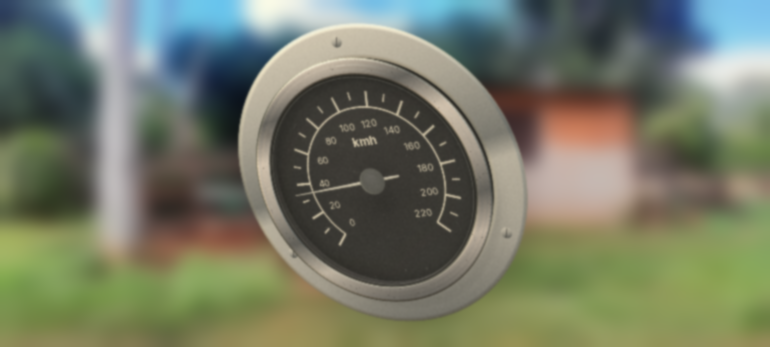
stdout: 35 km/h
